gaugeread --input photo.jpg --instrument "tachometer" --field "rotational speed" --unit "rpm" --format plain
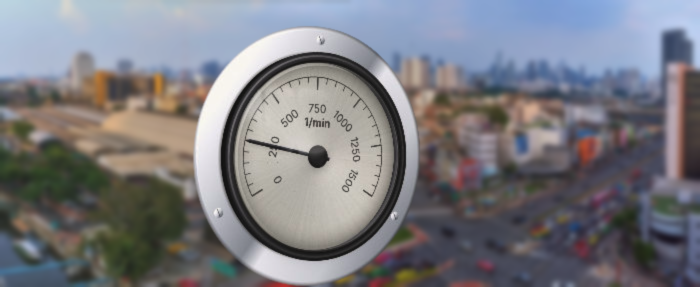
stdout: 250 rpm
